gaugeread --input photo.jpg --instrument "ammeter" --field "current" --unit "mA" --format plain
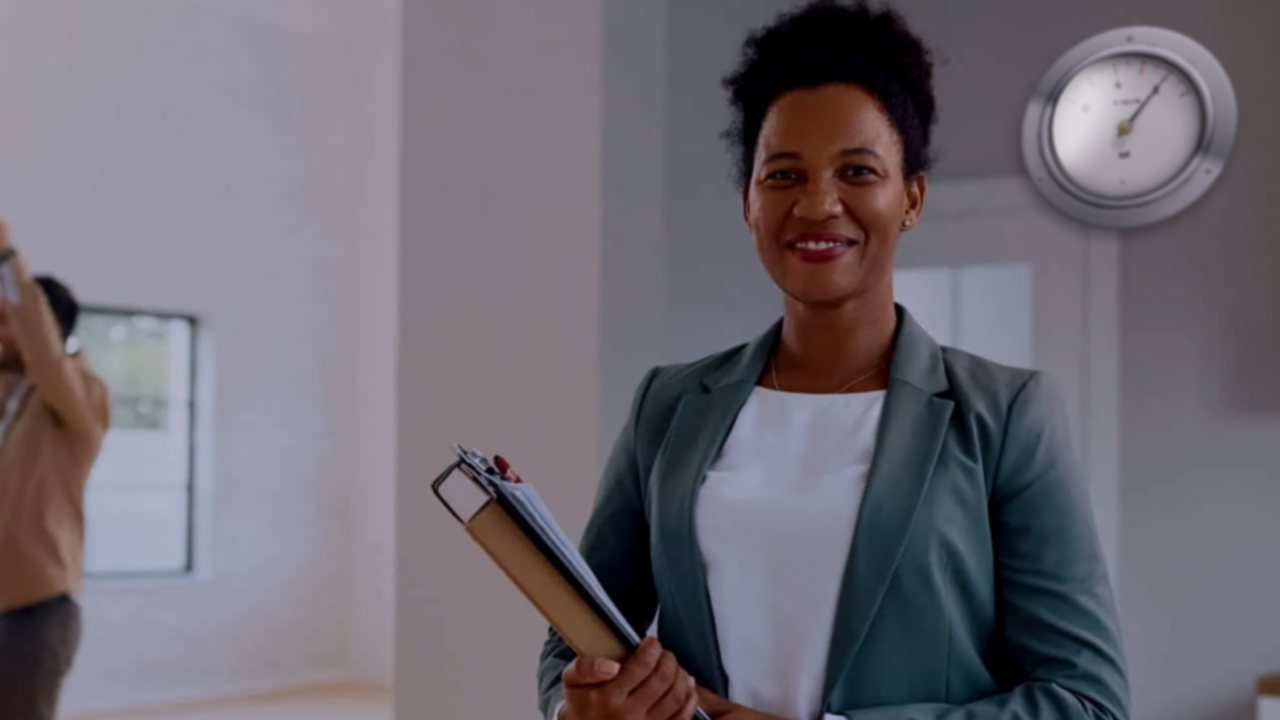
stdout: 8 mA
